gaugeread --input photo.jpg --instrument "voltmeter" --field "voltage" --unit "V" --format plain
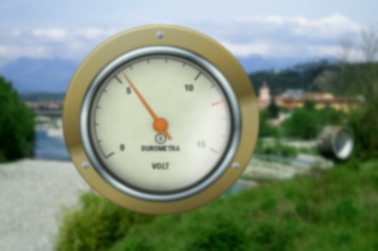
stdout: 5.5 V
